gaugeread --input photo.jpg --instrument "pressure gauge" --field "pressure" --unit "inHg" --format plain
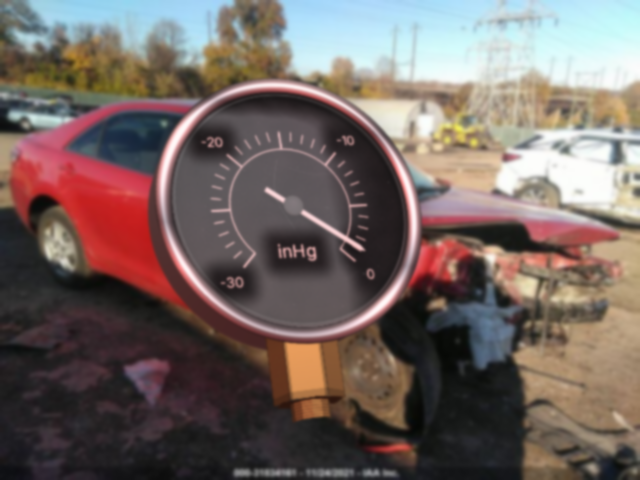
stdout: -1 inHg
